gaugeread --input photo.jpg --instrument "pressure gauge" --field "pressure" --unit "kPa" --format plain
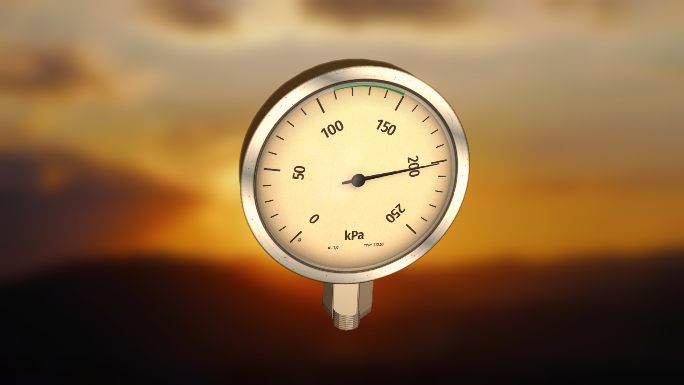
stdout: 200 kPa
